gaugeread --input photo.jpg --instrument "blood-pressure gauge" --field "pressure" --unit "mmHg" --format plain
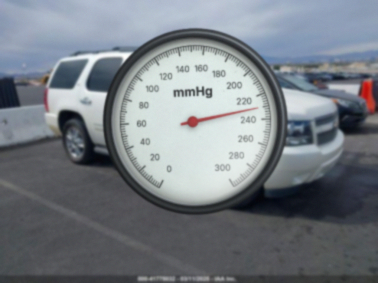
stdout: 230 mmHg
